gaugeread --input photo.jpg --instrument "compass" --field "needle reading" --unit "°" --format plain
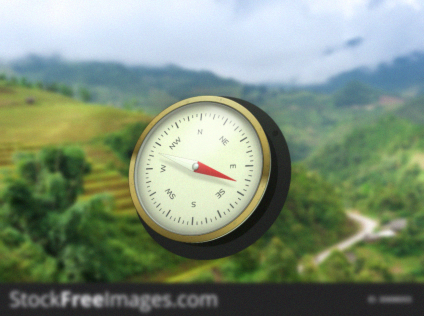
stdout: 110 °
